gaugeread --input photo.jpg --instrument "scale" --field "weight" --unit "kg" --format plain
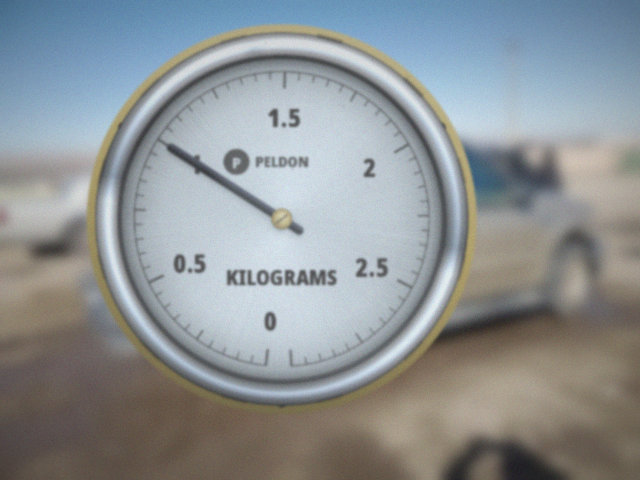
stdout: 1 kg
